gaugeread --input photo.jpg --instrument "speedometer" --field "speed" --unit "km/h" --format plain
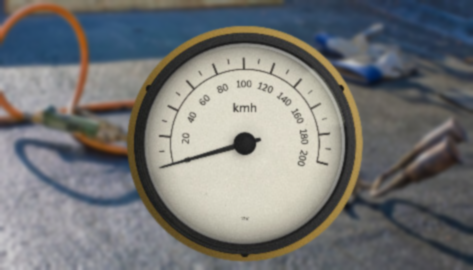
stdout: 0 km/h
